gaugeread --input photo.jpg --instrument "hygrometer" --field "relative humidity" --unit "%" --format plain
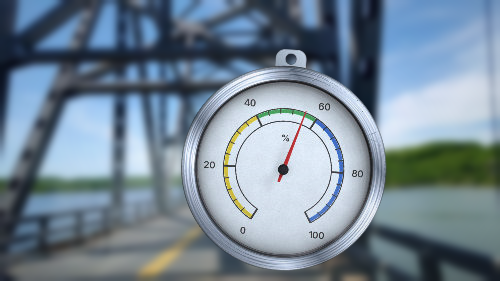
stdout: 56 %
